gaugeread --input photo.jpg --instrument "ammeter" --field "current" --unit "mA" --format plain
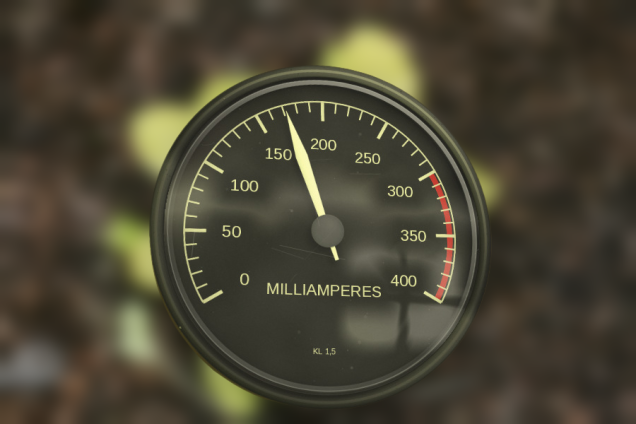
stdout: 170 mA
